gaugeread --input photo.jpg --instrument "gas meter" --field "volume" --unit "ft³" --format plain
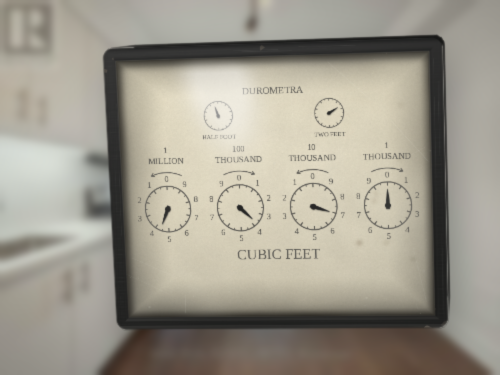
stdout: 437000 ft³
